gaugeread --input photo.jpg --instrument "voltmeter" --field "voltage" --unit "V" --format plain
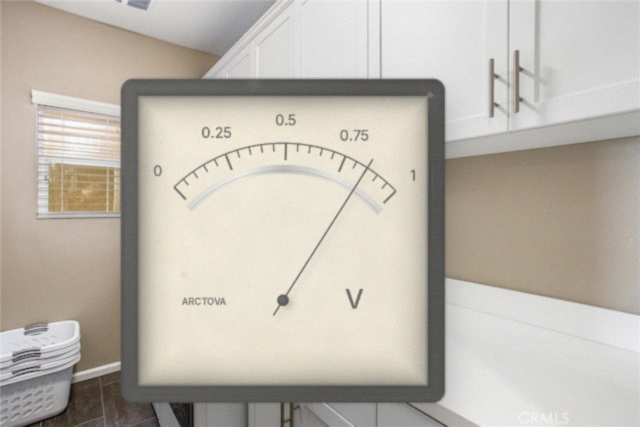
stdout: 0.85 V
